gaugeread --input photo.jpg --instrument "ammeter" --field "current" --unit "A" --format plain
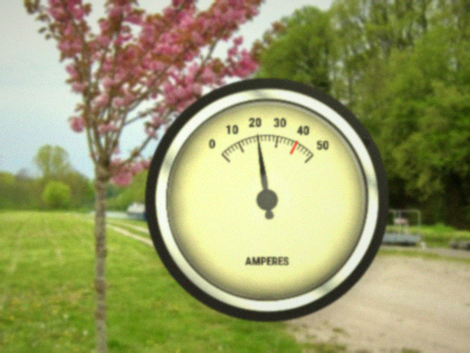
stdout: 20 A
